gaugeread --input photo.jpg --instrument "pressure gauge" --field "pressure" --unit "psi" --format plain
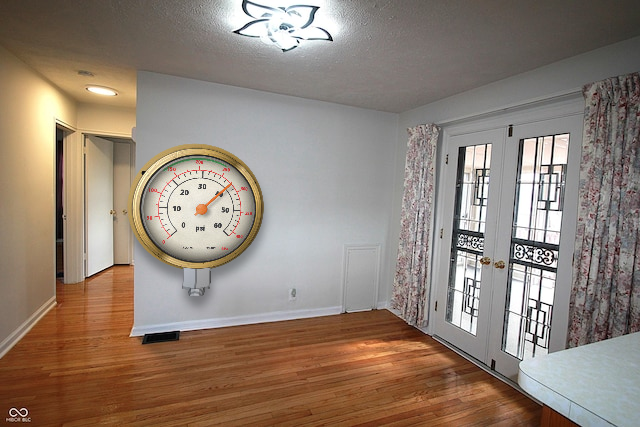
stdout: 40 psi
